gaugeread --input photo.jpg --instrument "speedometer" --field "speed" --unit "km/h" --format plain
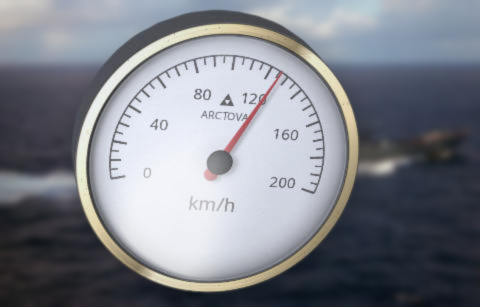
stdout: 125 km/h
